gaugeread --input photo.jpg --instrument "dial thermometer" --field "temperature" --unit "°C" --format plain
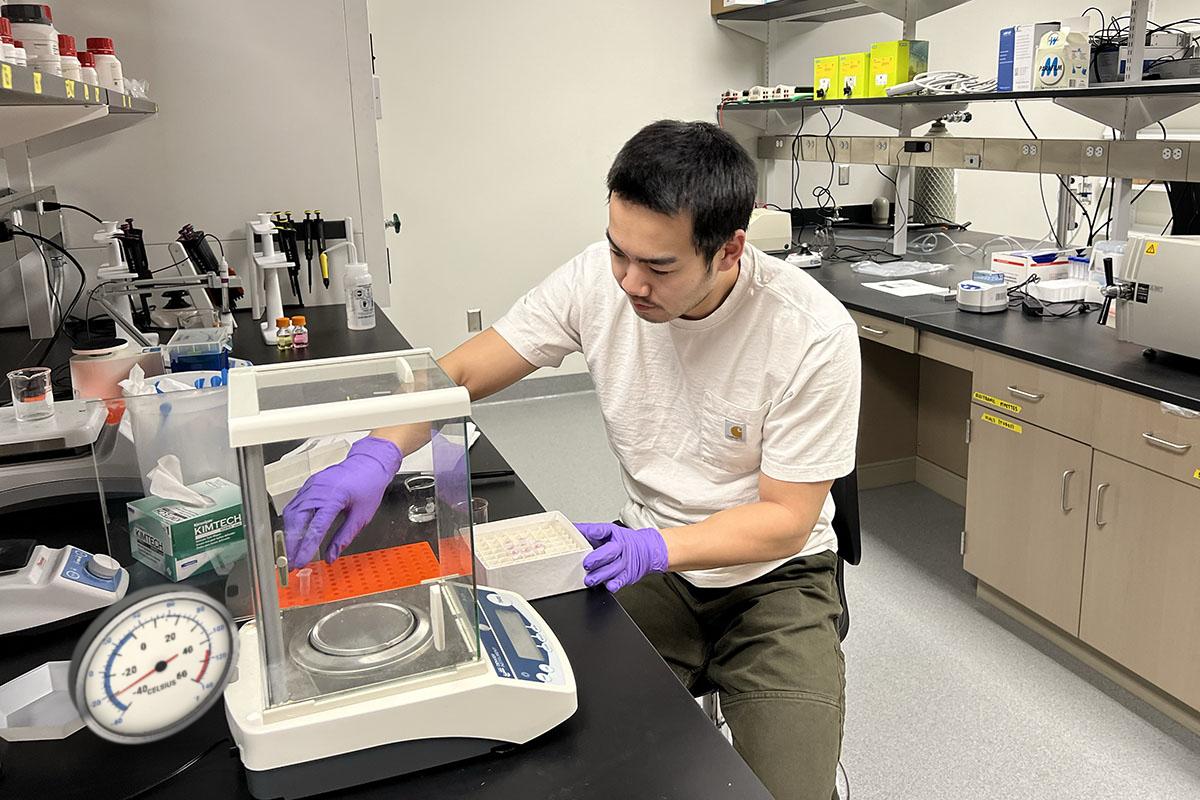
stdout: -30 °C
